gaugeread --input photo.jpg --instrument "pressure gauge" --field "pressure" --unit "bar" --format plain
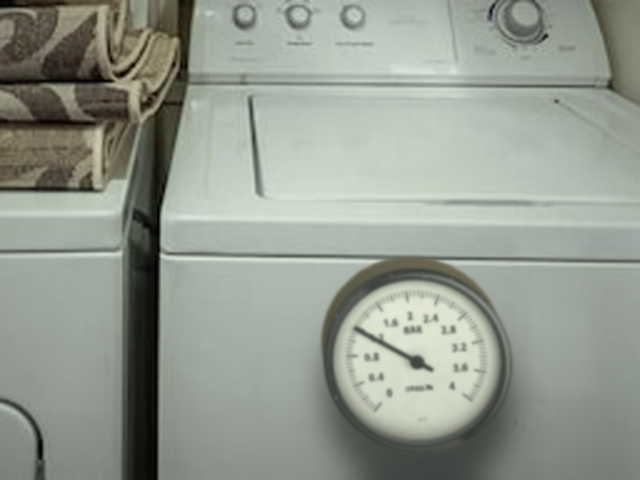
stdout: 1.2 bar
